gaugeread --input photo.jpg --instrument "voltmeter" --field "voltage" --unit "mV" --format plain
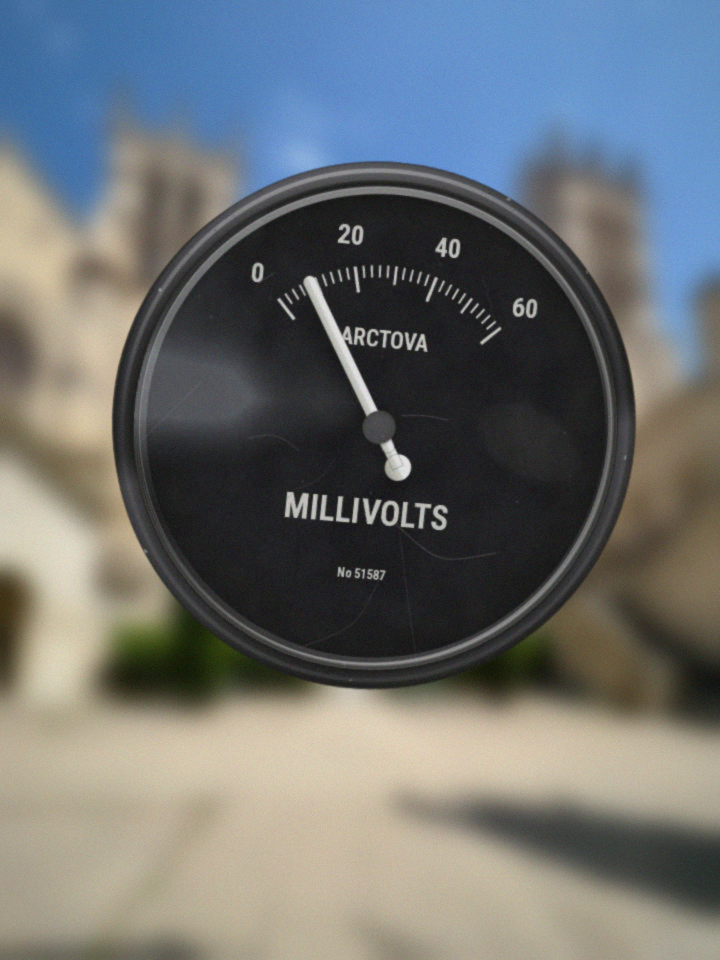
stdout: 8 mV
